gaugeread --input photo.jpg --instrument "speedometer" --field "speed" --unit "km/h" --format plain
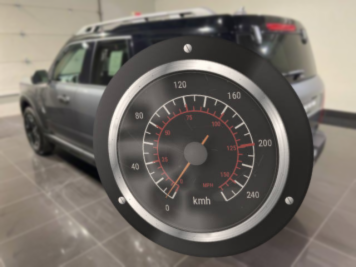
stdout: 5 km/h
